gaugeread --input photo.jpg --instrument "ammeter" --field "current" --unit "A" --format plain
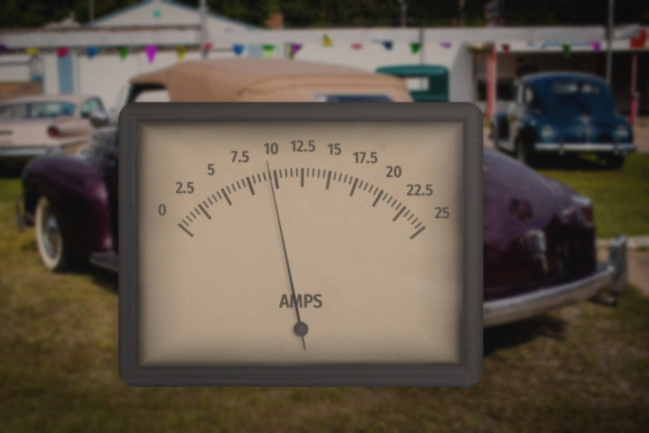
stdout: 9.5 A
